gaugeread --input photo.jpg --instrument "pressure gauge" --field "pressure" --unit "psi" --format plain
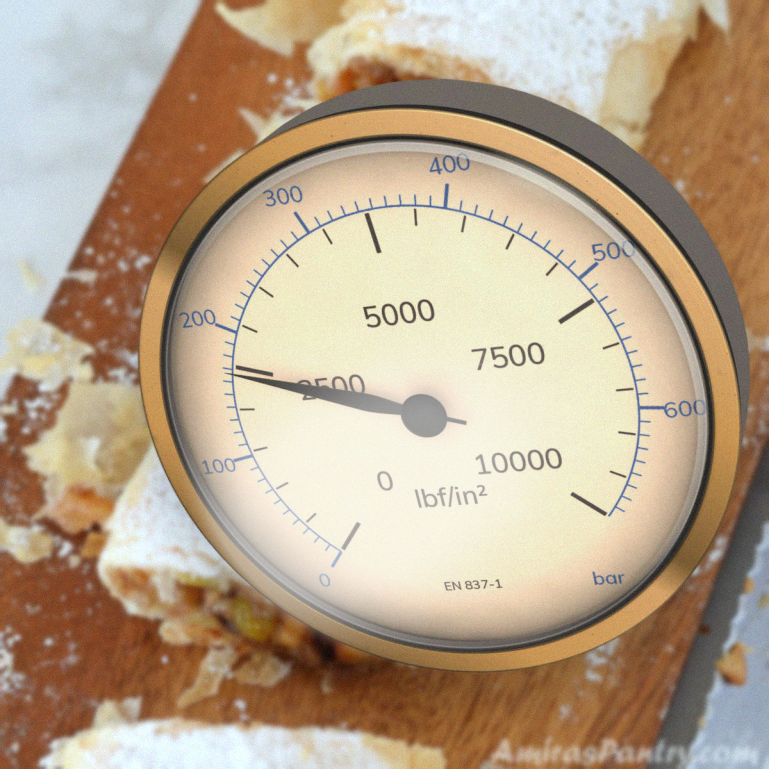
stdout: 2500 psi
